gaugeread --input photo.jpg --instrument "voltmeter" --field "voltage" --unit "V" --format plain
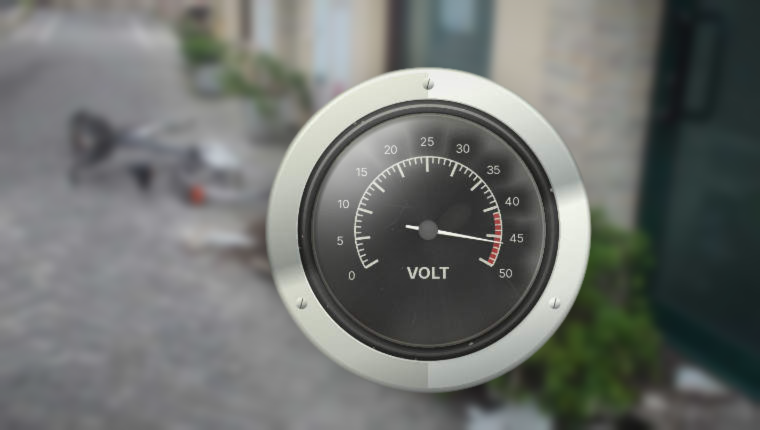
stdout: 46 V
